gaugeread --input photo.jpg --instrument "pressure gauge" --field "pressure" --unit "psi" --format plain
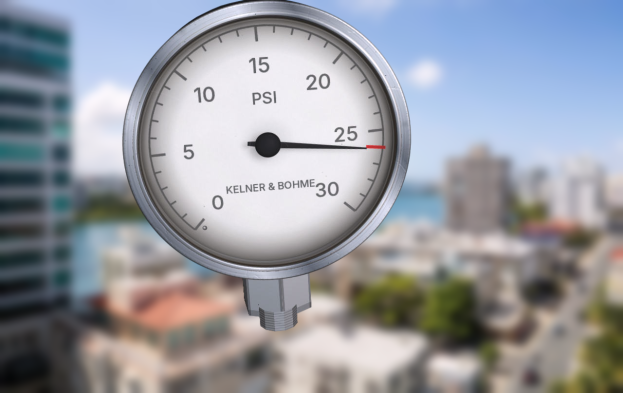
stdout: 26 psi
